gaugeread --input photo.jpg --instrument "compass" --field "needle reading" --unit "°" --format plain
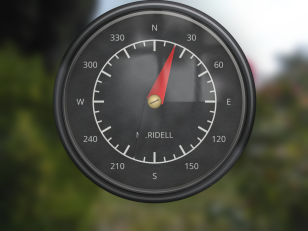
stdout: 20 °
